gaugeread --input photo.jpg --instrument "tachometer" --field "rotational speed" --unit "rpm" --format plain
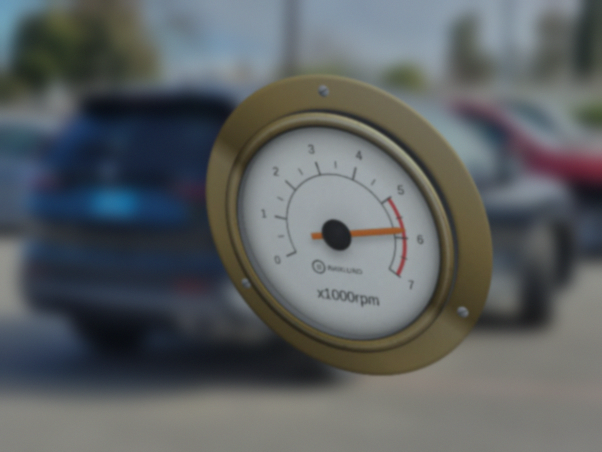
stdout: 5750 rpm
